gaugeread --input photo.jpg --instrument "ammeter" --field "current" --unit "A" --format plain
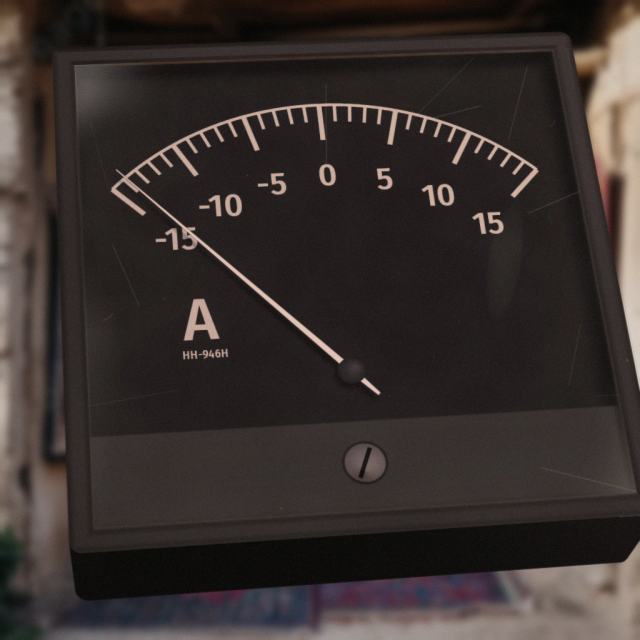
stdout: -14 A
